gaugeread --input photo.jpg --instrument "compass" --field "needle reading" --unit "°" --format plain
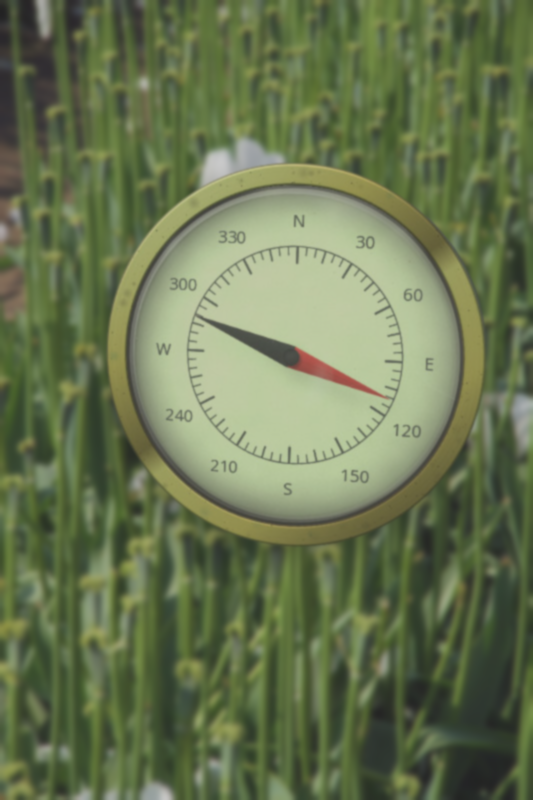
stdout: 110 °
